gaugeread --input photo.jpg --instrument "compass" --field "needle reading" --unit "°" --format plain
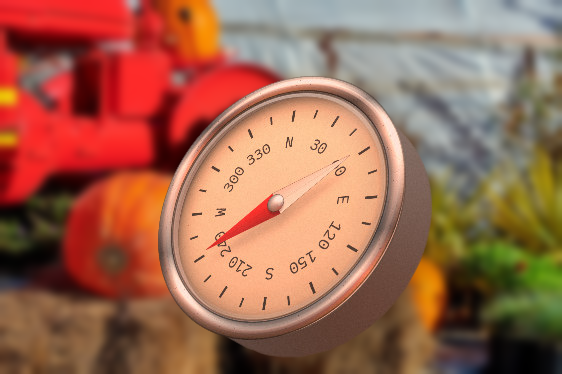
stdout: 240 °
